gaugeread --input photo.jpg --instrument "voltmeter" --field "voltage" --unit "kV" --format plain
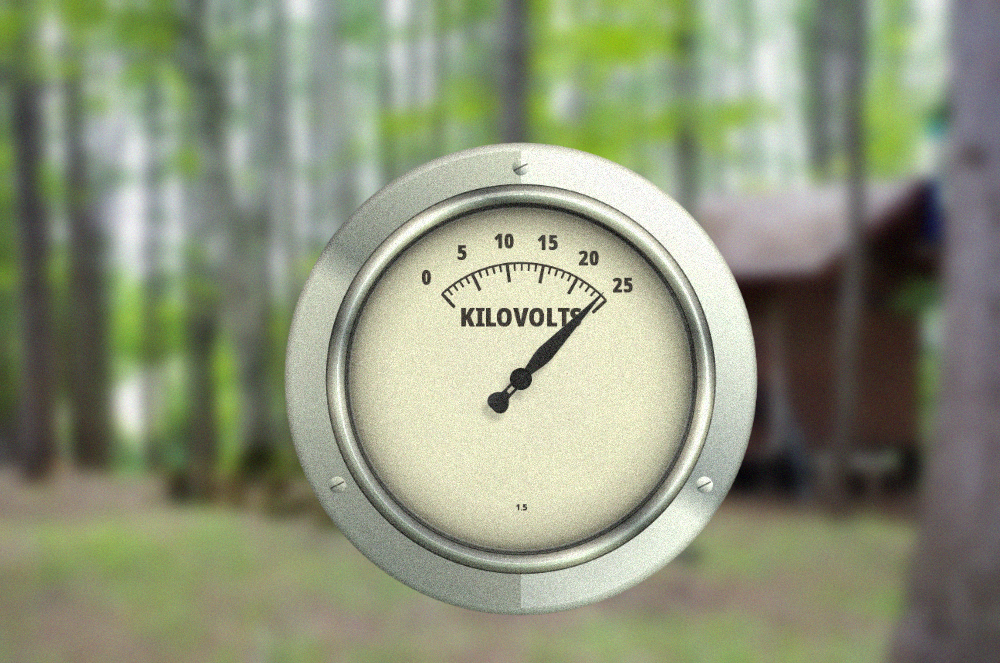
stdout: 24 kV
